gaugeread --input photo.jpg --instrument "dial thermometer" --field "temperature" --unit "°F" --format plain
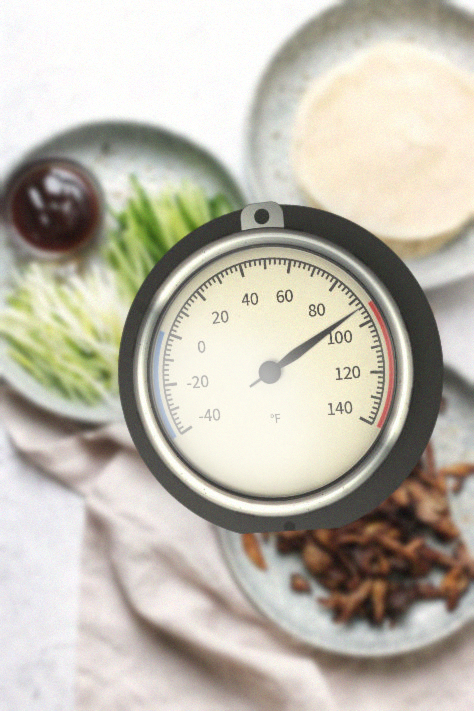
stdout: 94 °F
